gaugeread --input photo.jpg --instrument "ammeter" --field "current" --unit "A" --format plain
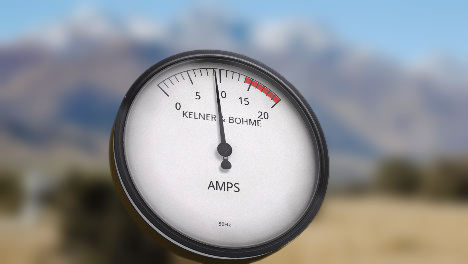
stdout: 9 A
